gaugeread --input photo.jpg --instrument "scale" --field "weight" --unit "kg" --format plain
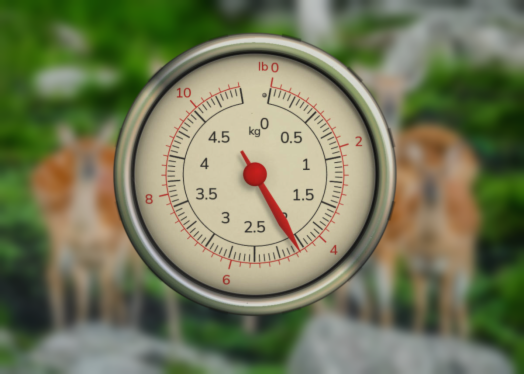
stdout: 2.05 kg
